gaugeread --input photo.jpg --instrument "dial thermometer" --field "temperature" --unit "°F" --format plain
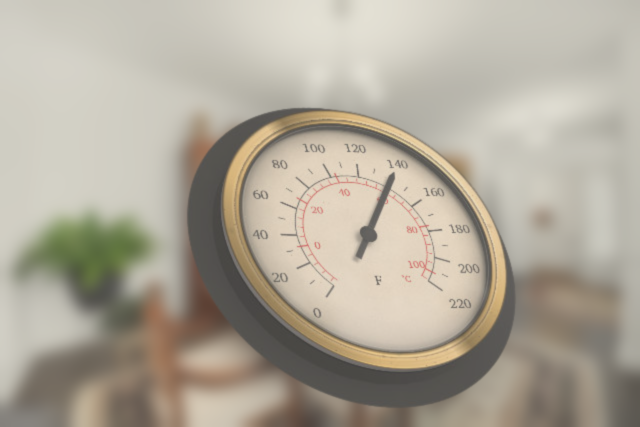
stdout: 140 °F
